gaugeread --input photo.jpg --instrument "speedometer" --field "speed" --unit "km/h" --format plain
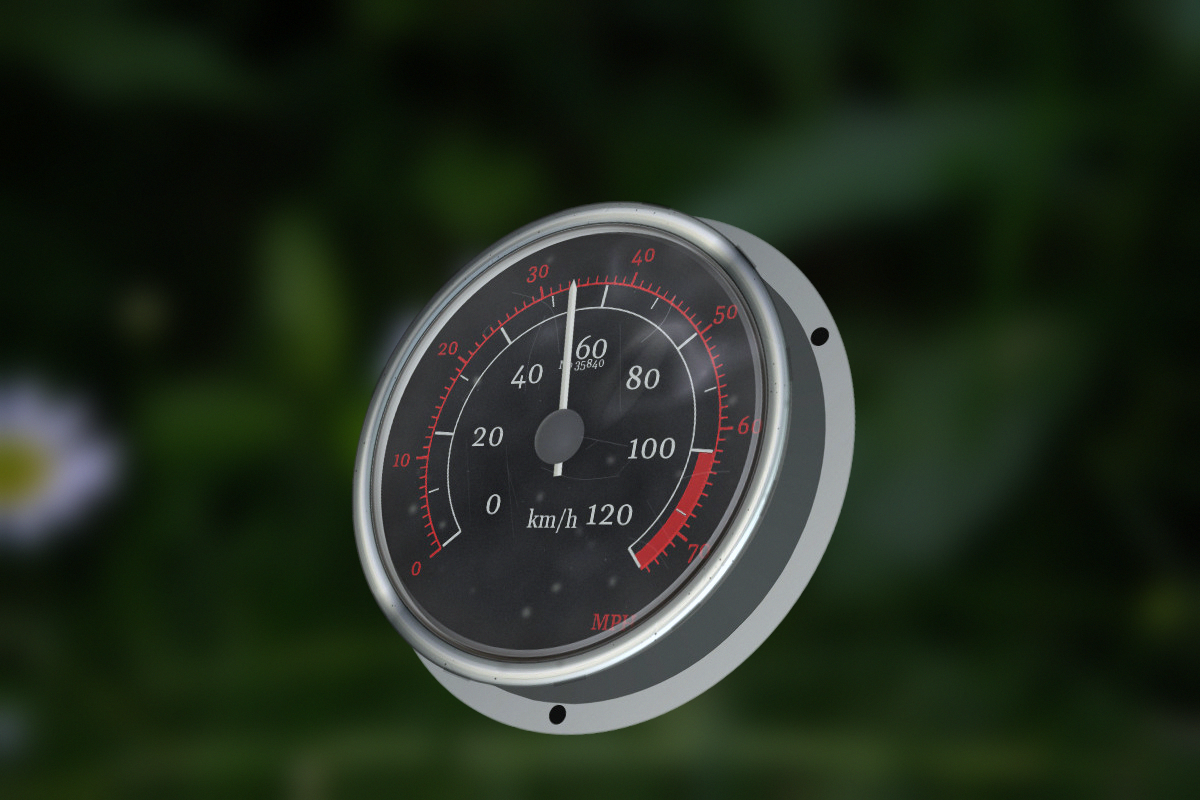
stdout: 55 km/h
